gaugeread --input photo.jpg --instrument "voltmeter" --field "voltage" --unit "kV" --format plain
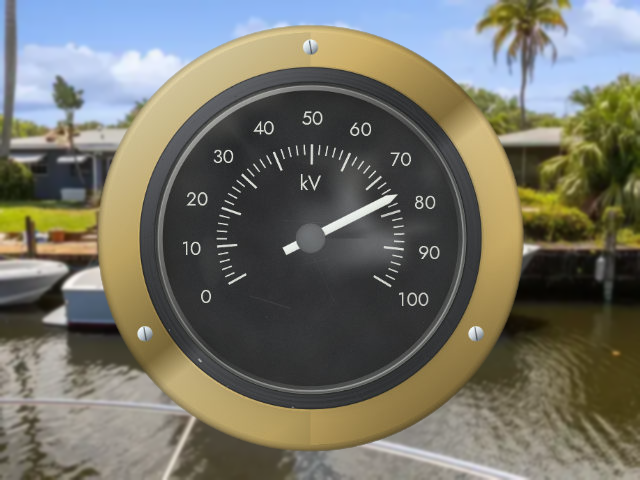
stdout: 76 kV
